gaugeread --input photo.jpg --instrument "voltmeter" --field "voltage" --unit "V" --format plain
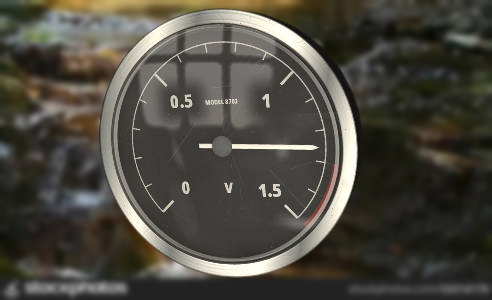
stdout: 1.25 V
